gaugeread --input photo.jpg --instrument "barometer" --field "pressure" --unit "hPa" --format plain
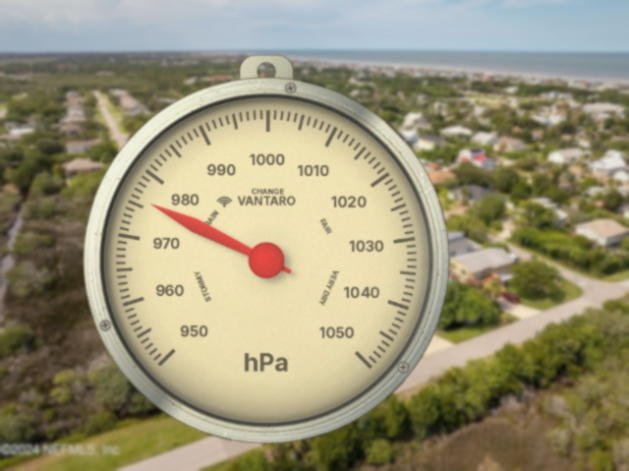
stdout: 976 hPa
